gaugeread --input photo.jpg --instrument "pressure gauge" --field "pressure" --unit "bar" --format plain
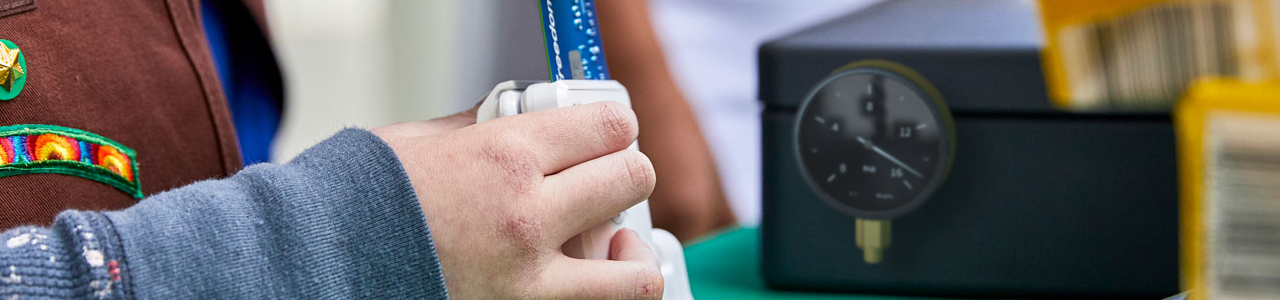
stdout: 15 bar
